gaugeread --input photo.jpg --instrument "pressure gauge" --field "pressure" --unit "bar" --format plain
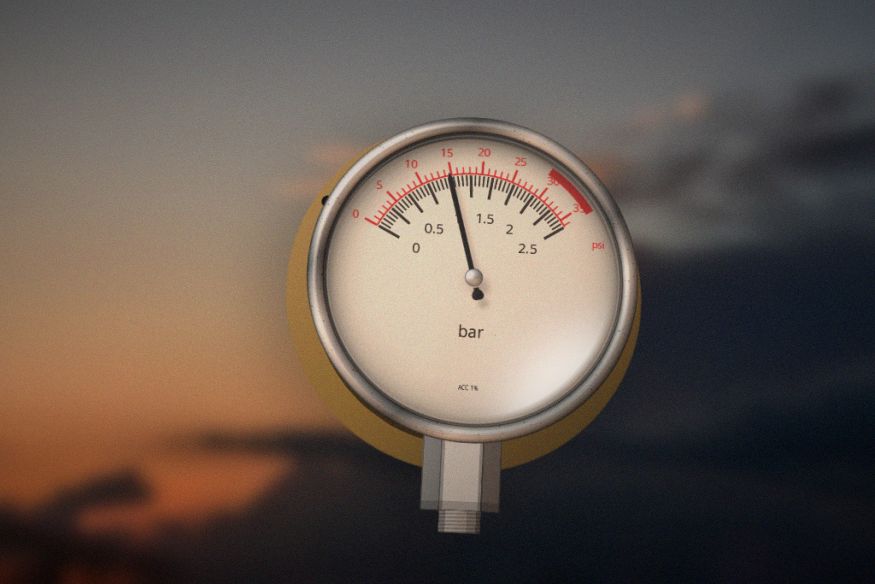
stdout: 1 bar
